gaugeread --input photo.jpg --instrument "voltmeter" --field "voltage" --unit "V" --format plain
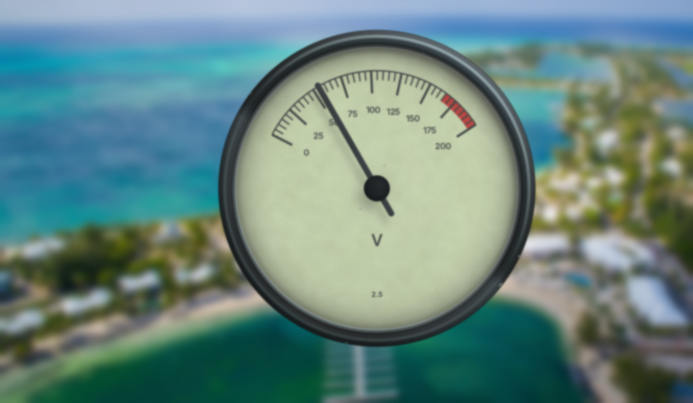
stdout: 55 V
